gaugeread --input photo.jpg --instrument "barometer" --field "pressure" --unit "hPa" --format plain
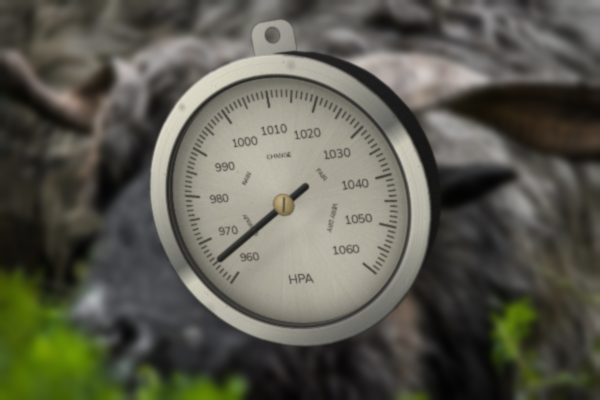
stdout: 965 hPa
